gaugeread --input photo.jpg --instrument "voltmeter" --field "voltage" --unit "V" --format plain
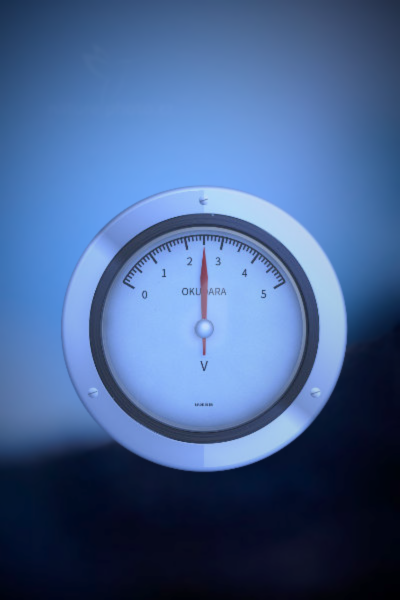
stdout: 2.5 V
